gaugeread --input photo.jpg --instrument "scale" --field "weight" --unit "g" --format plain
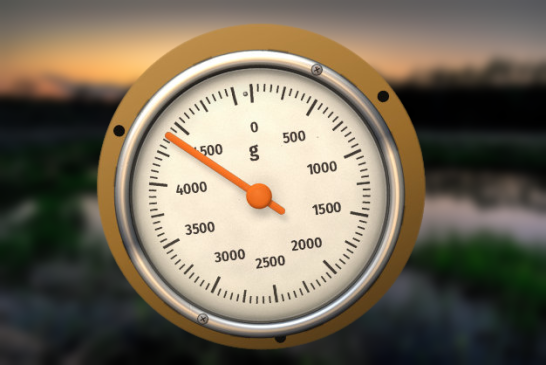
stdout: 4400 g
